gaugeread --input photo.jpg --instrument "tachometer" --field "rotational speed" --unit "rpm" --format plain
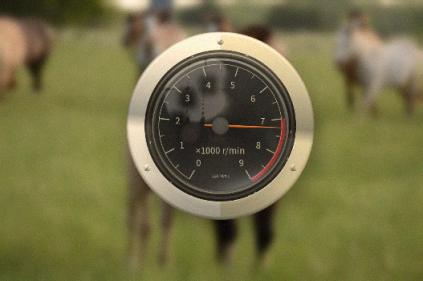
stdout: 7250 rpm
